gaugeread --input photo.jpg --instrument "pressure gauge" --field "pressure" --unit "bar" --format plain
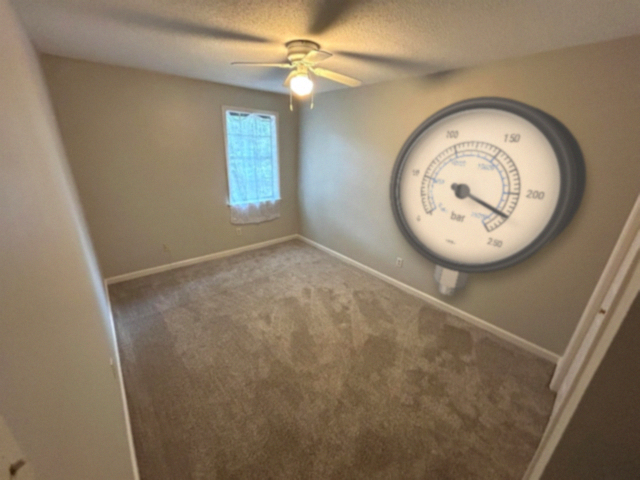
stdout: 225 bar
